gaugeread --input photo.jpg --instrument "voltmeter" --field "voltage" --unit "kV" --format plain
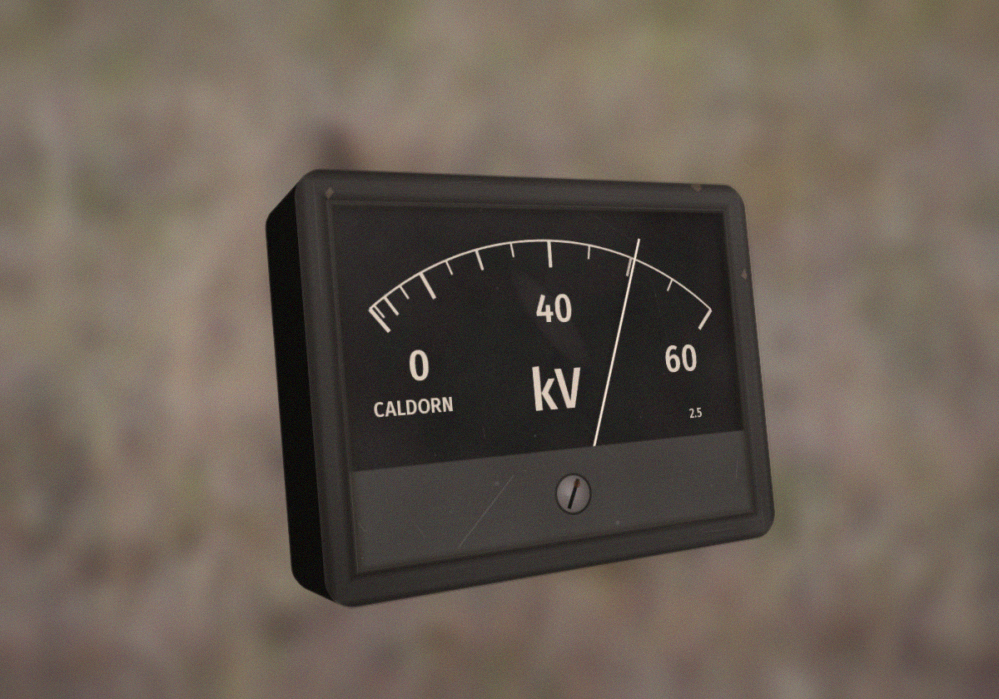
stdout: 50 kV
